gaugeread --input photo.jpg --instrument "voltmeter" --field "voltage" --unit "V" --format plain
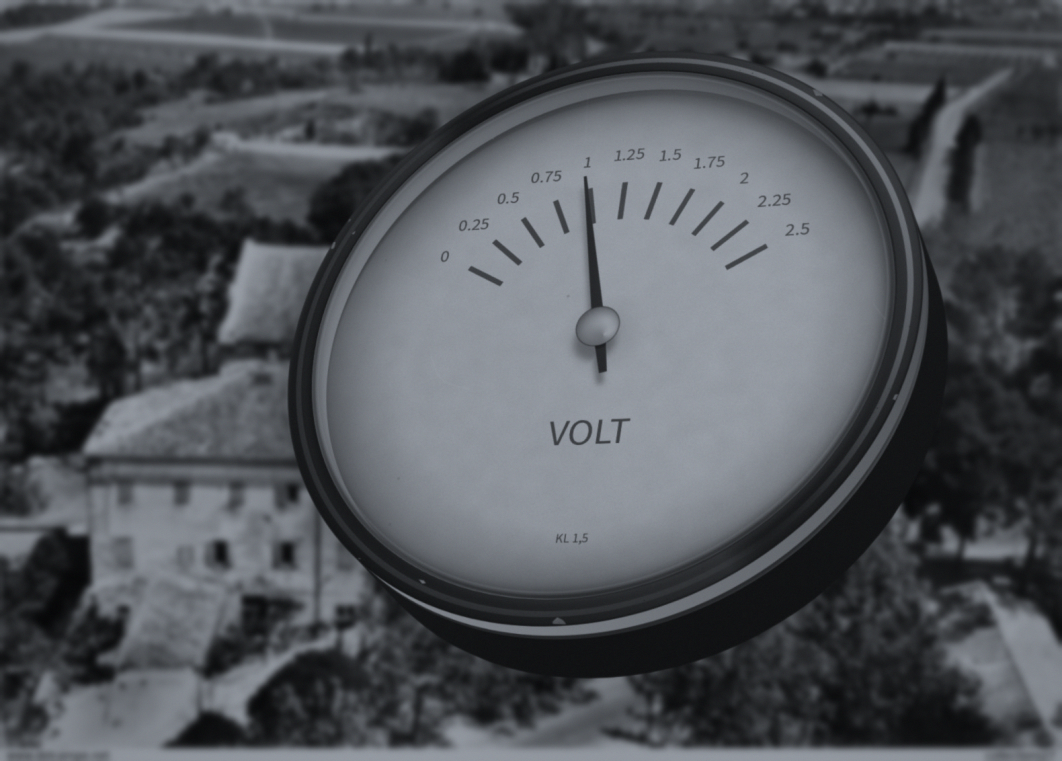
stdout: 1 V
